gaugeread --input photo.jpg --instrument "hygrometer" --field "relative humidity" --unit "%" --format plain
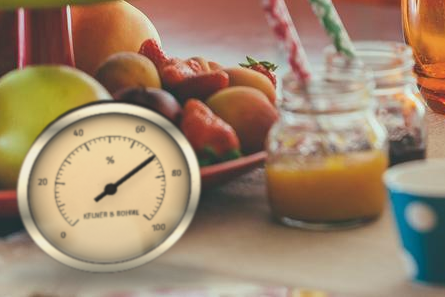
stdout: 70 %
